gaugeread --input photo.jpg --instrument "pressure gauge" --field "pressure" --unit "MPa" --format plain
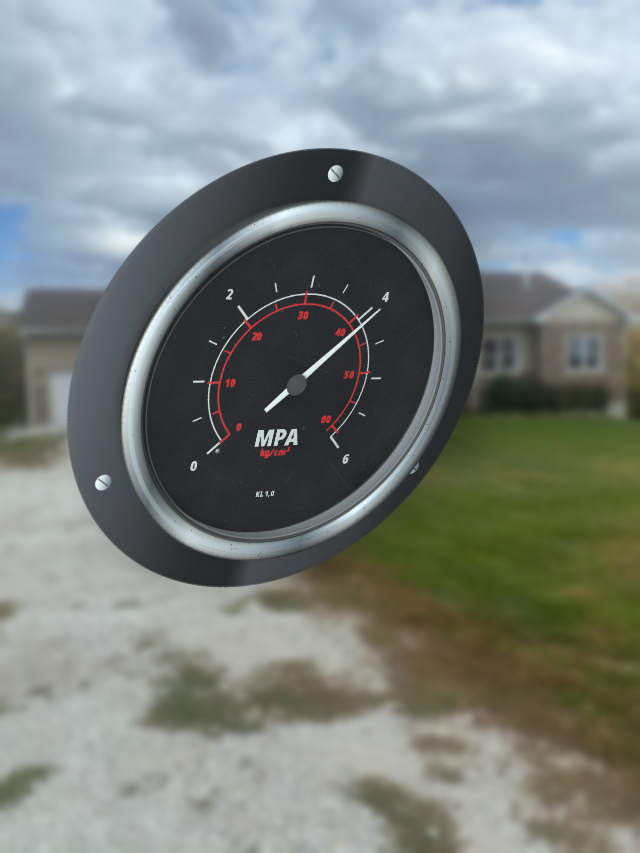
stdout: 4 MPa
